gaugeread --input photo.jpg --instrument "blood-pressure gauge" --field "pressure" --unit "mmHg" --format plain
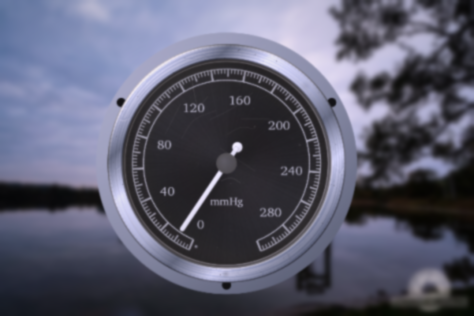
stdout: 10 mmHg
